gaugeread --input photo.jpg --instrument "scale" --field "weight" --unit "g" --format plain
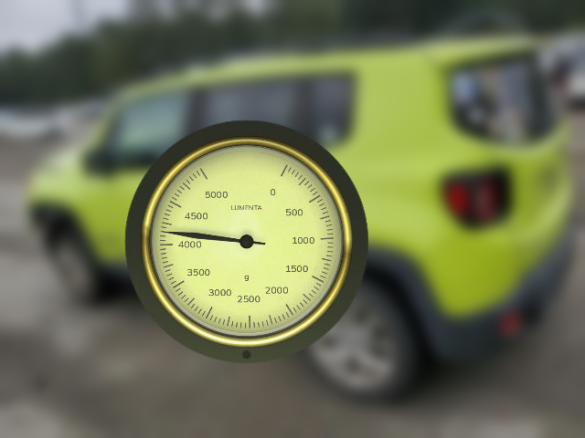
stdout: 4150 g
